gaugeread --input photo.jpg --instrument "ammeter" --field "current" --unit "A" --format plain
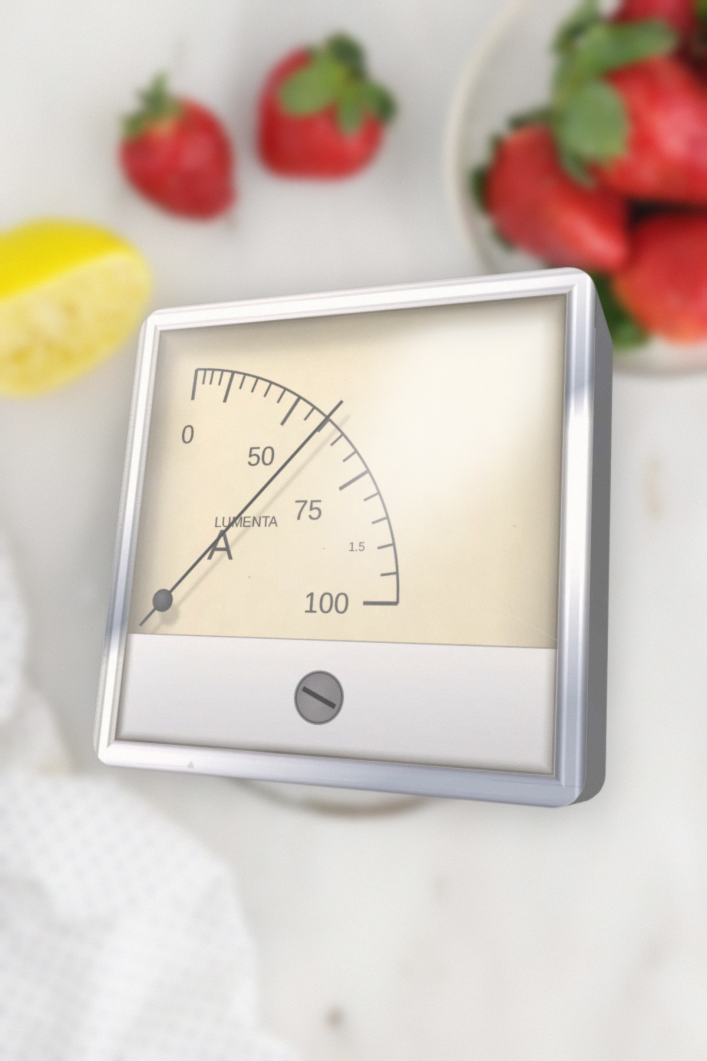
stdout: 60 A
